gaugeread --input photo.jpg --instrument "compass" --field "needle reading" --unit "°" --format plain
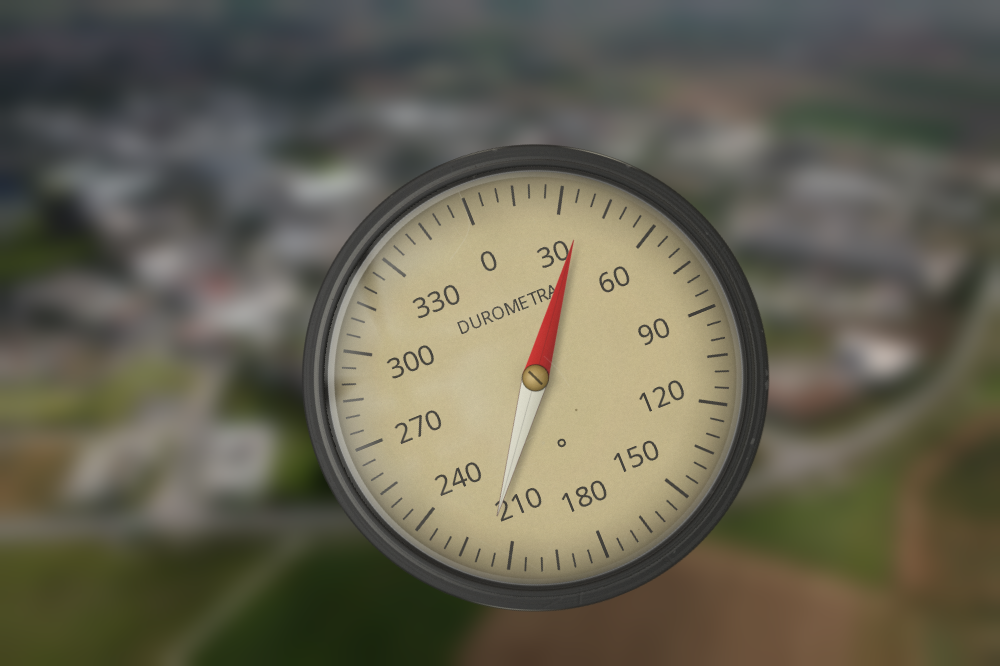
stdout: 37.5 °
